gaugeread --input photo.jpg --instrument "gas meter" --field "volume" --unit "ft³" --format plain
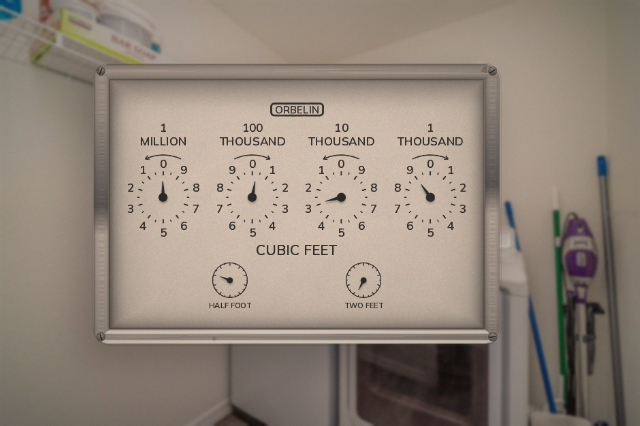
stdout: 2900 ft³
